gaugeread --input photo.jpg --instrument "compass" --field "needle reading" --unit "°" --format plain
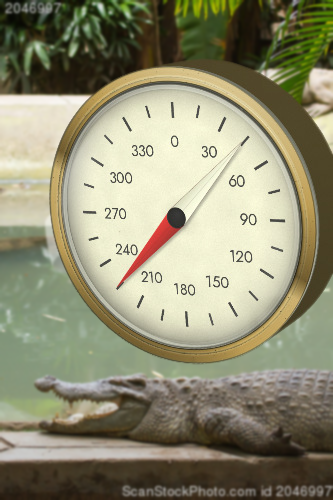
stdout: 225 °
